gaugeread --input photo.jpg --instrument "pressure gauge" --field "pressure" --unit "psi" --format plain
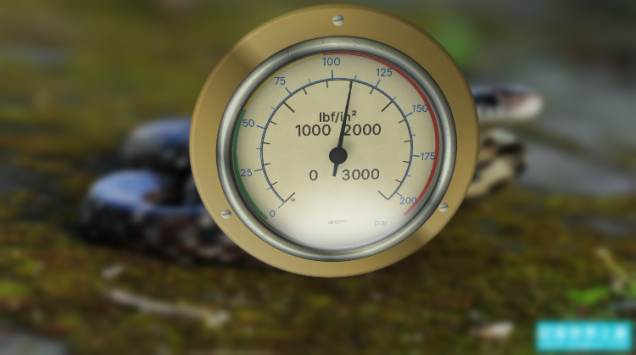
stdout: 1600 psi
